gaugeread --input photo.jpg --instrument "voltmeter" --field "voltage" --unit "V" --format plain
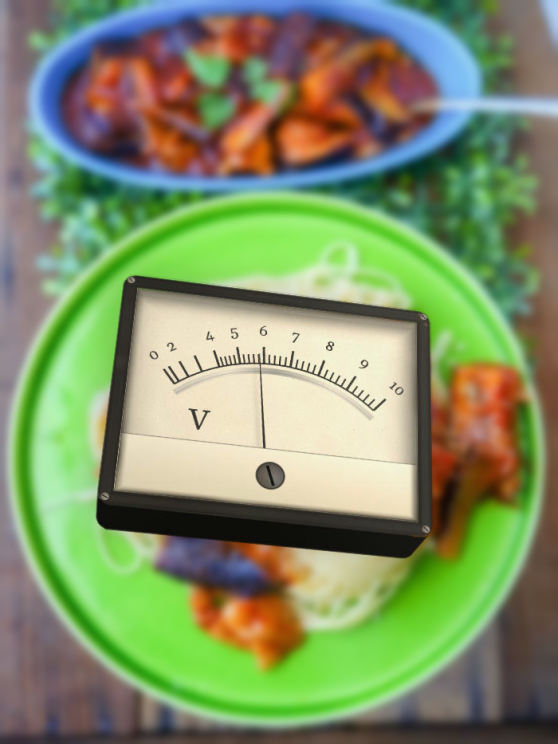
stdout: 5.8 V
